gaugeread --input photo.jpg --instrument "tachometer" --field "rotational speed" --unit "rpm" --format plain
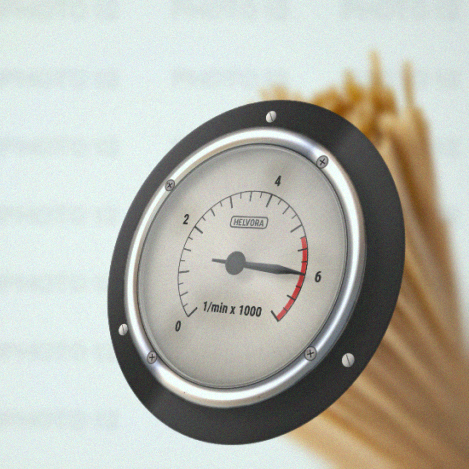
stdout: 6000 rpm
